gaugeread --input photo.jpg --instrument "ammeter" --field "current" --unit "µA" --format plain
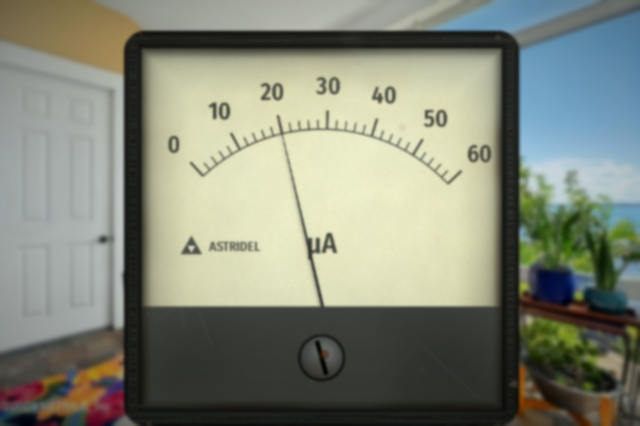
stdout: 20 µA
